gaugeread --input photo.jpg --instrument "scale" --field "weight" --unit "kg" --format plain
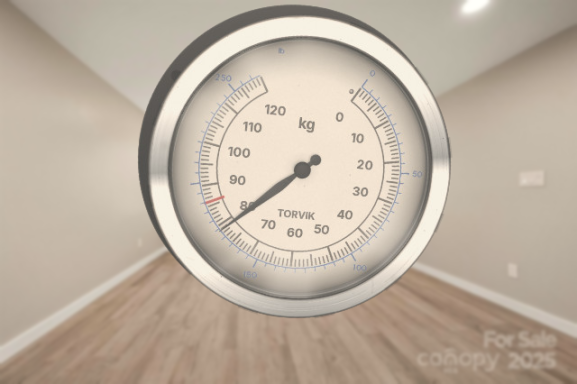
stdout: 79 kg
